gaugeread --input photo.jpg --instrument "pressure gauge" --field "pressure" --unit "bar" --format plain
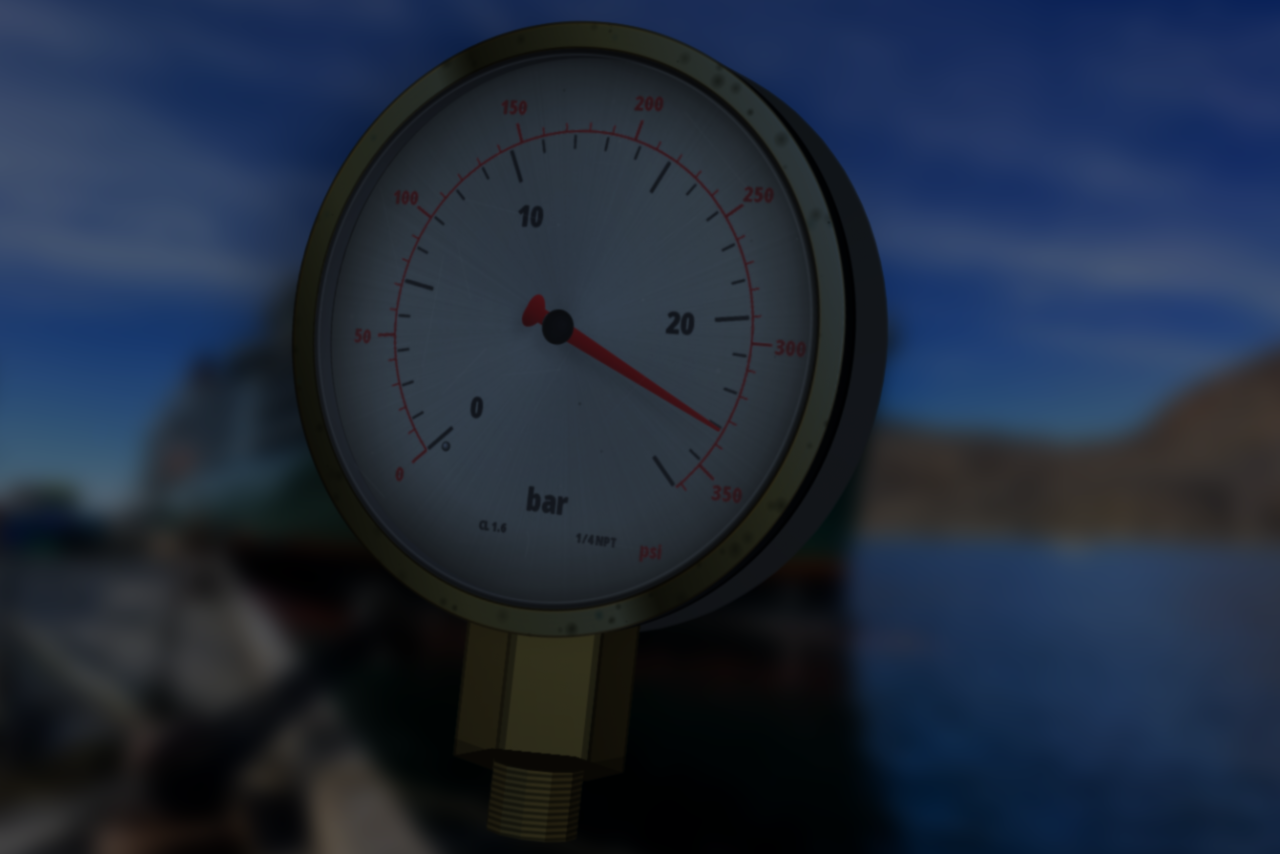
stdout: 23 bar
